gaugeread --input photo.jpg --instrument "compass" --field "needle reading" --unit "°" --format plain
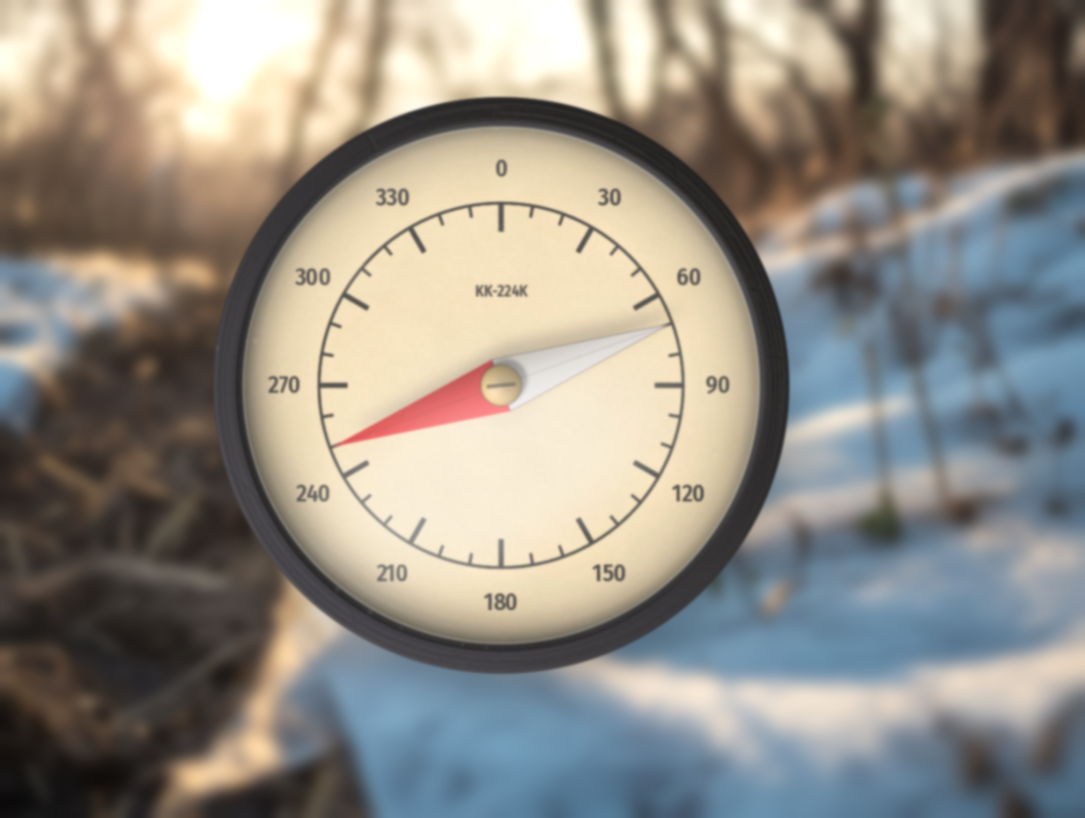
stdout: 250 °
